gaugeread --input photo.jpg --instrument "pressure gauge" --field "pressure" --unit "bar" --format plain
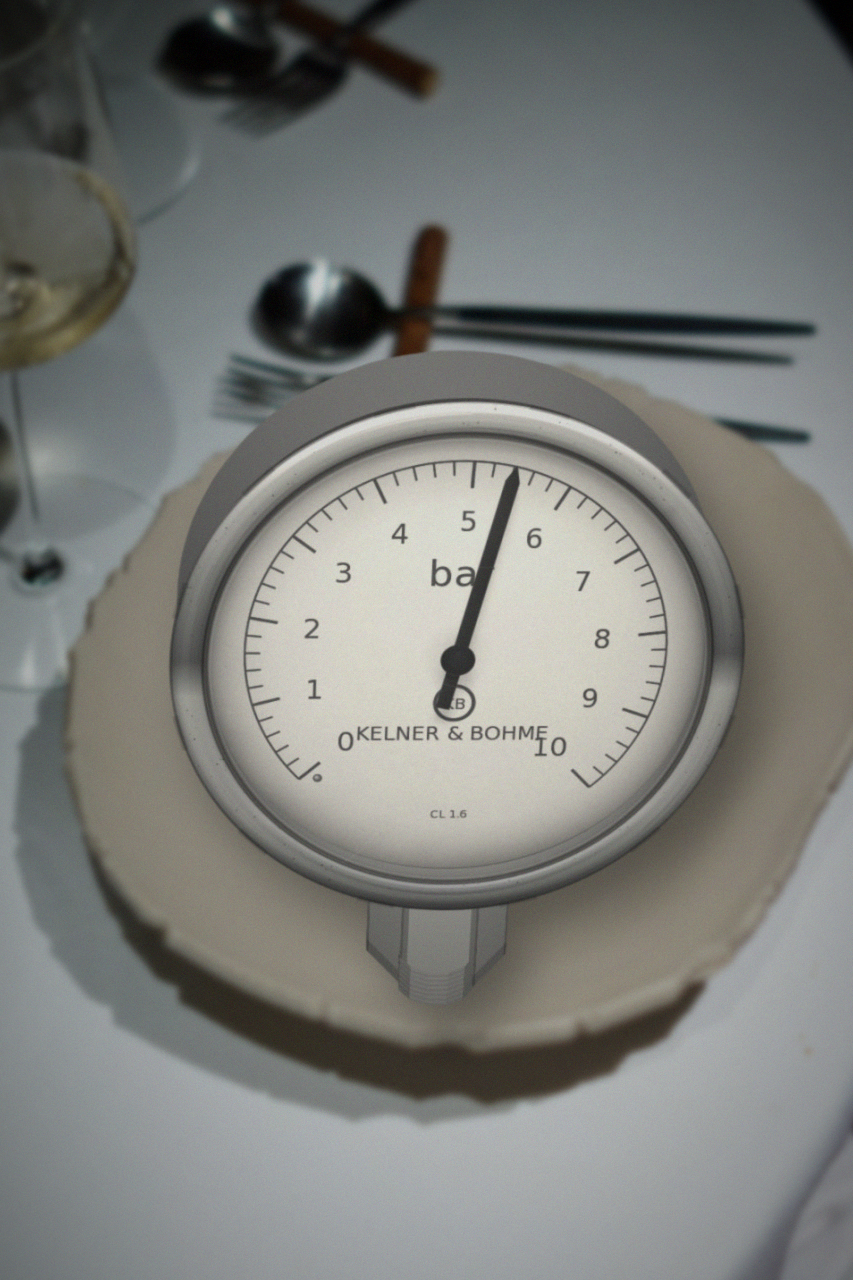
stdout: 5.4 bar
